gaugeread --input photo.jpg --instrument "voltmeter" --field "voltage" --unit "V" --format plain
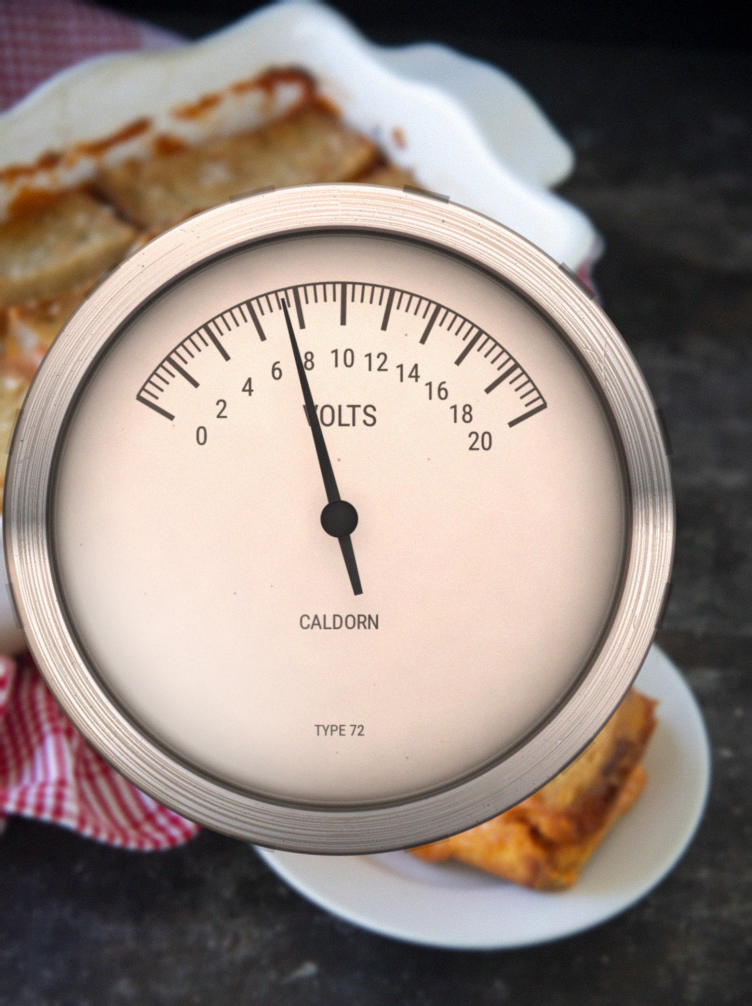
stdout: 7.4 V
